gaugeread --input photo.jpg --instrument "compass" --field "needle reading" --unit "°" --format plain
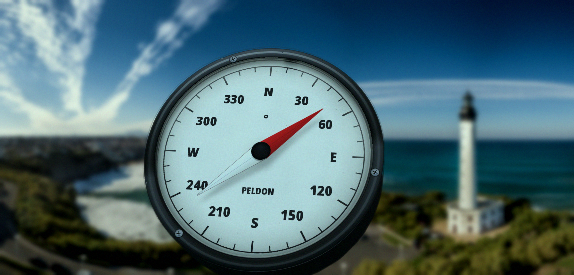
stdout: 50 °
